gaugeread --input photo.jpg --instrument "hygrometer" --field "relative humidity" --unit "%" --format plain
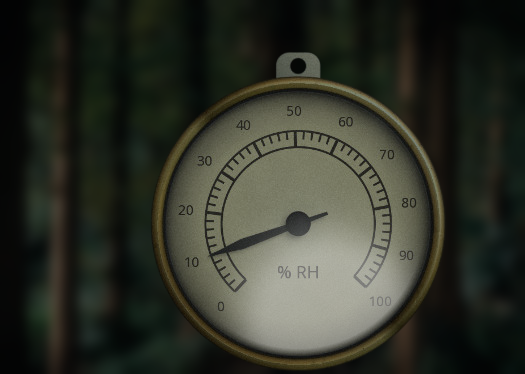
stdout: 10 %
